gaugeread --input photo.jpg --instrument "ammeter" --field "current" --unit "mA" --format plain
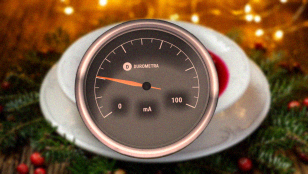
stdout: 20 mA
